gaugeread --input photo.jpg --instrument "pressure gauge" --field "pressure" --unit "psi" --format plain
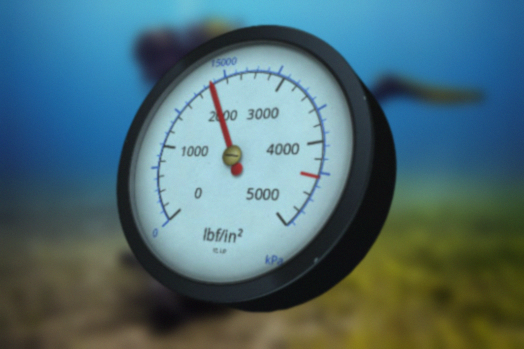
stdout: 2000 psi
